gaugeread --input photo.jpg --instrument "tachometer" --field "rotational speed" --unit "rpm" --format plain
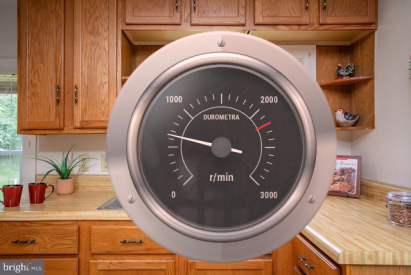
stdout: 650 rpm
